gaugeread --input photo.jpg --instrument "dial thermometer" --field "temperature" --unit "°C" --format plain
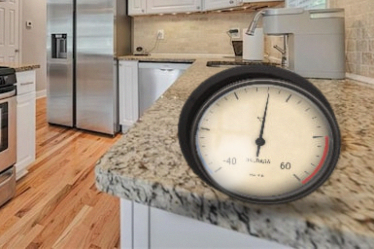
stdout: 12 °C
